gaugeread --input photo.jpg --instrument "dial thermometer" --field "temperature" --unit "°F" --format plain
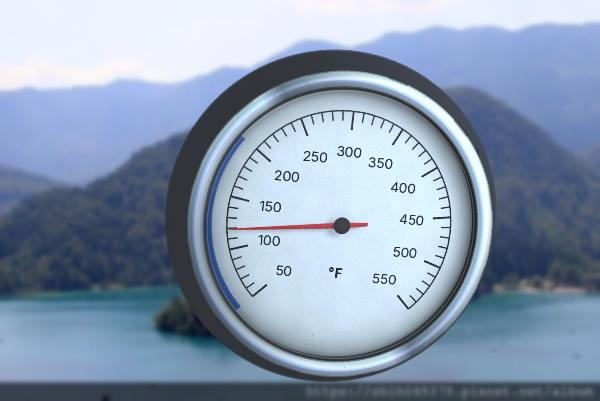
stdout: 120 °F
